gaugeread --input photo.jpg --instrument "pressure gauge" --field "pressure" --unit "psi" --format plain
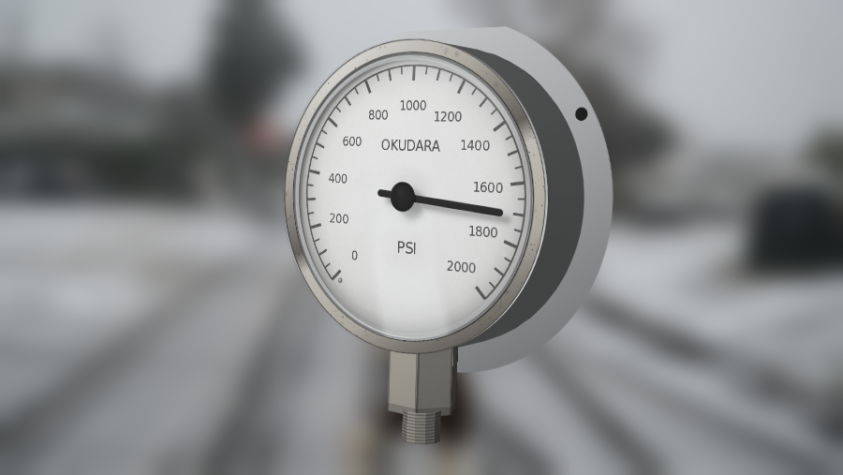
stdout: 1700 psi
